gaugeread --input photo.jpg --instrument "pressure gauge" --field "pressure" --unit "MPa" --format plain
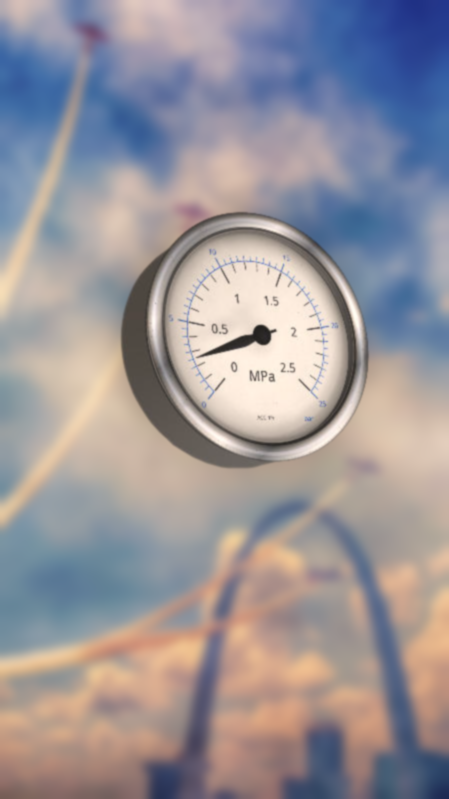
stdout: 0.25 MPa
